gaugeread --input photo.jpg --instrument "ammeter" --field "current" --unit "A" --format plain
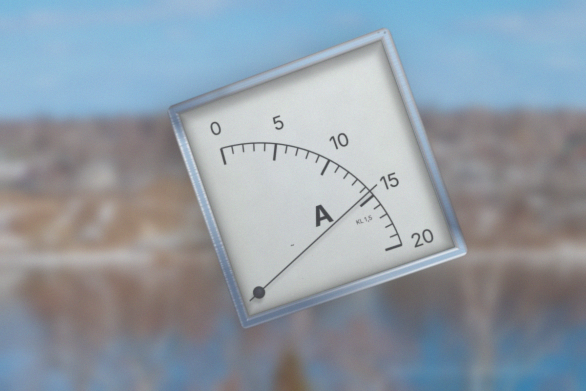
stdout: 14.5 A
